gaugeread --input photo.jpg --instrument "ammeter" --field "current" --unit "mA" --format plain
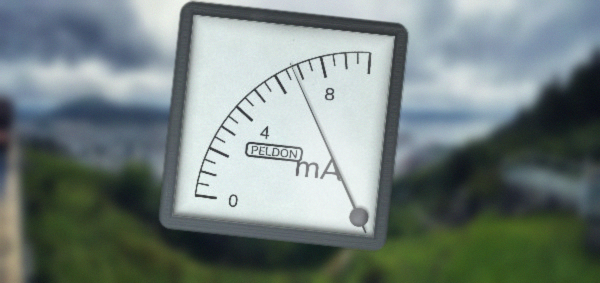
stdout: 6.75 mA
